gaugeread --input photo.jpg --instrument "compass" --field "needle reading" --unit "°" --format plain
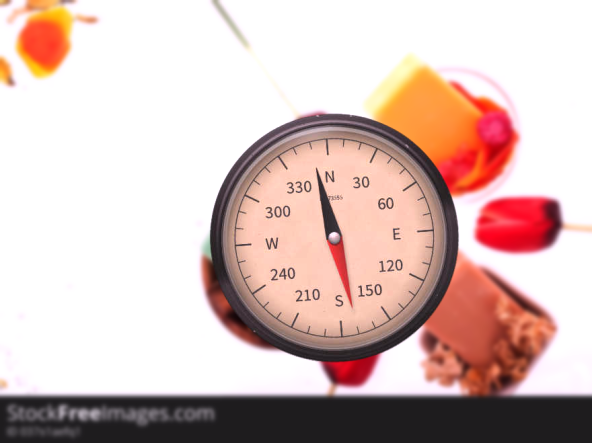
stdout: 170 °
